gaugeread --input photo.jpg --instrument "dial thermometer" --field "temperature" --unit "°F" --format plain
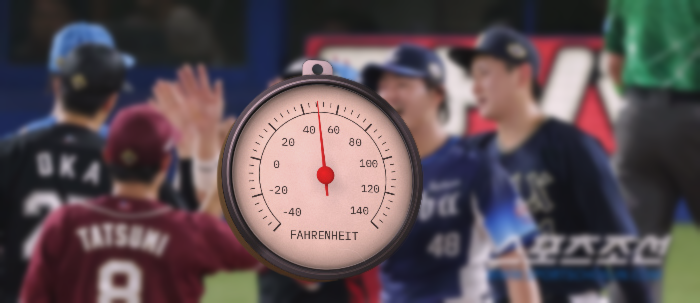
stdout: 48 °F
